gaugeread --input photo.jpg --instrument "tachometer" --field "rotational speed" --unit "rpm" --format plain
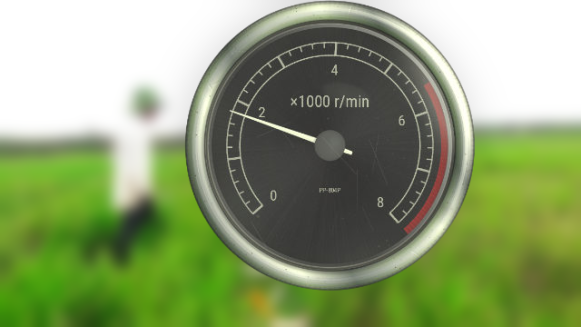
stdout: 1800 rpm
